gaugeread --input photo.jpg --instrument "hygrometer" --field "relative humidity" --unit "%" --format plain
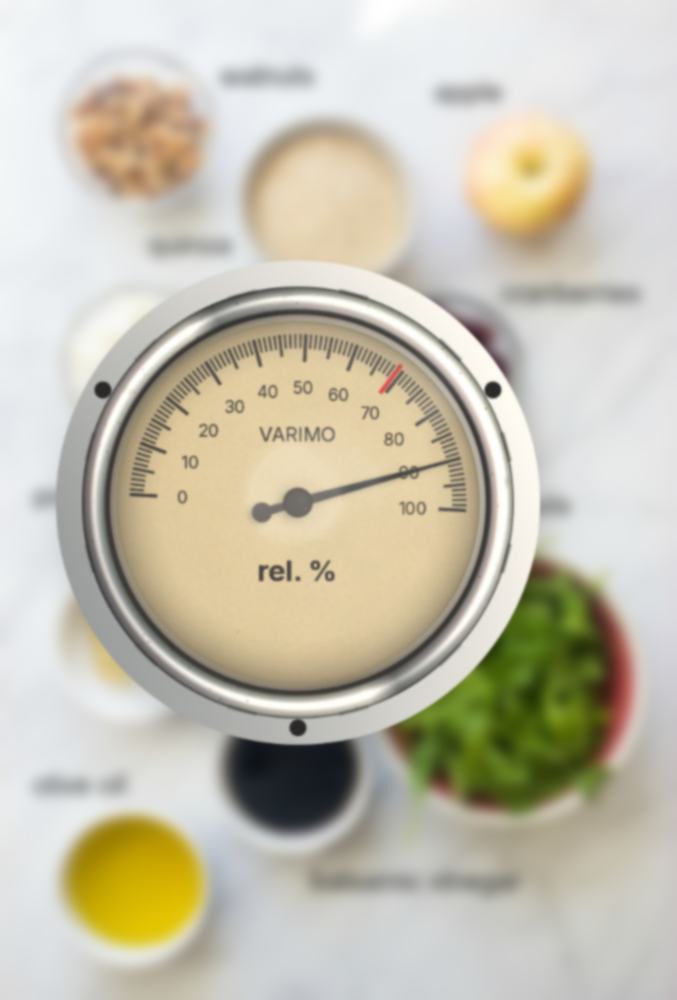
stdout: 90 %
